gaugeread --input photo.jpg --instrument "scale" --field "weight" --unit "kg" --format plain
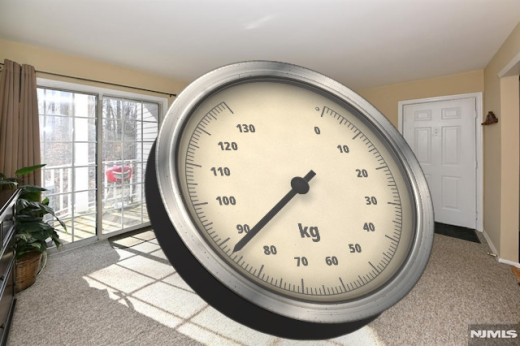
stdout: 87 kg
